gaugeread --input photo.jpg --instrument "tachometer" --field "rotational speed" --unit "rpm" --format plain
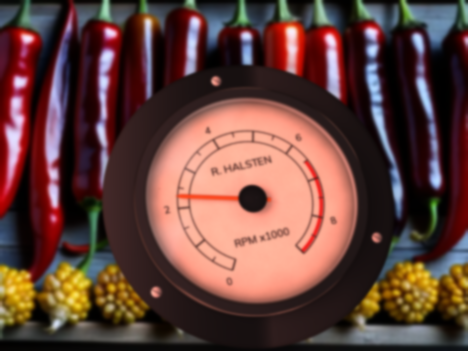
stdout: 2250 rpm
